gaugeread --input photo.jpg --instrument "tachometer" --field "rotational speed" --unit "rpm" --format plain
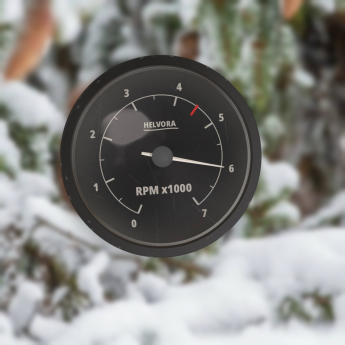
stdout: 6000 rpm
